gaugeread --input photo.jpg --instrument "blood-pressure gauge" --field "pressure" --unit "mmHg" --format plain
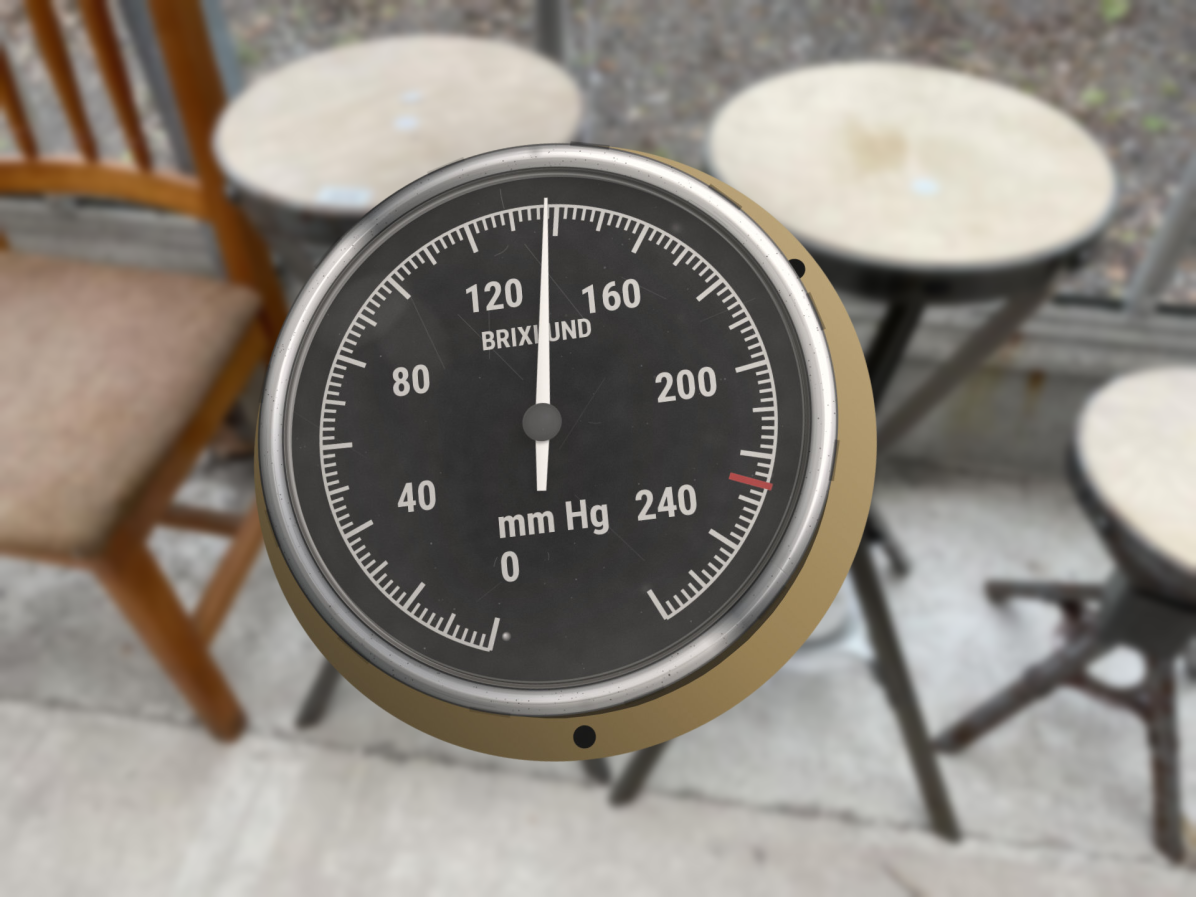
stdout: 138 mmHg
